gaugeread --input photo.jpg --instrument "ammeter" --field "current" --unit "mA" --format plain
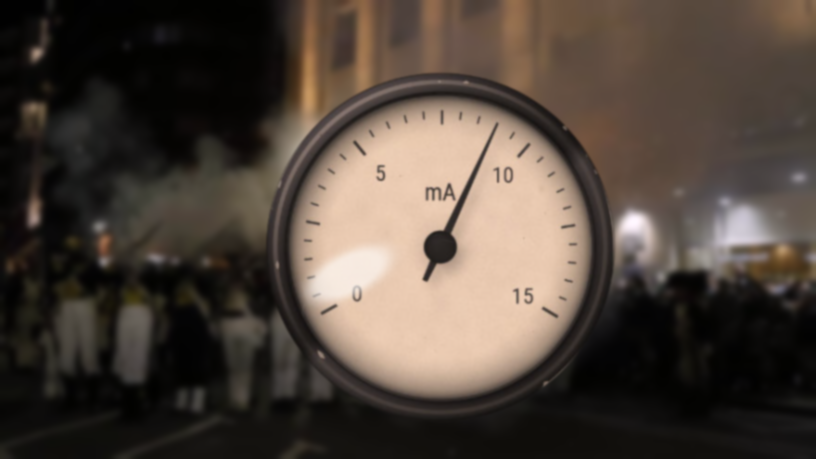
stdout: 9 mA
